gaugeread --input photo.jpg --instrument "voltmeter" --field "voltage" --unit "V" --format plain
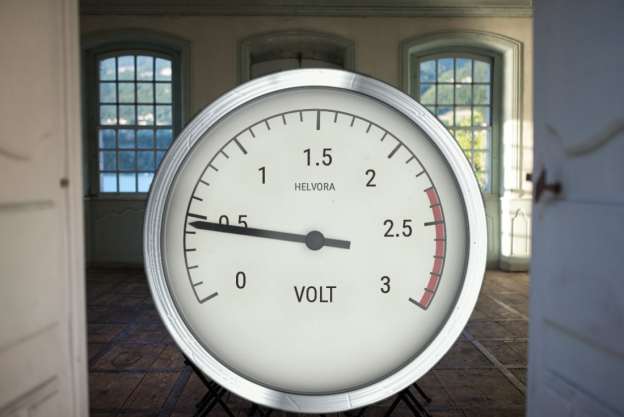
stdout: 0.45 V
